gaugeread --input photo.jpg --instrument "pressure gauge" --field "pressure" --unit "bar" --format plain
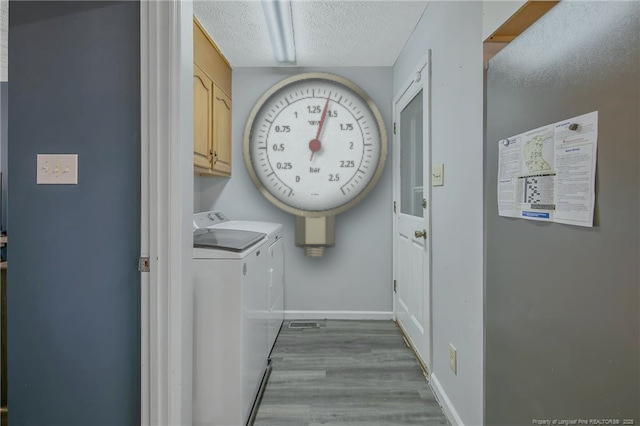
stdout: 1.4 bar
